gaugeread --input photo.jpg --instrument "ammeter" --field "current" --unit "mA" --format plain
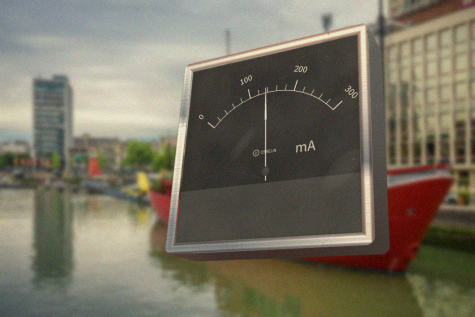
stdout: 140 mA
